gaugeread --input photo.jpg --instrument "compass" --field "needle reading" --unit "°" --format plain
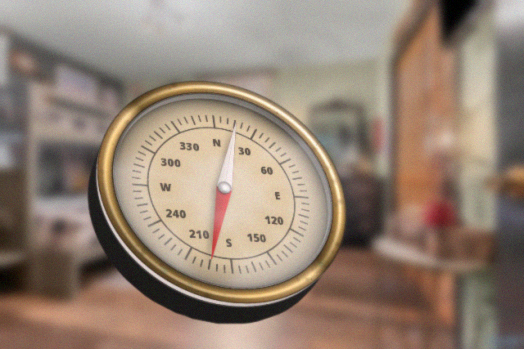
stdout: 195 °
